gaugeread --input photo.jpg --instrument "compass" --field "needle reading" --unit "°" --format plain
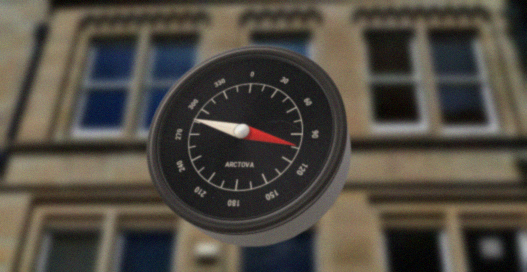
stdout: 105 °
